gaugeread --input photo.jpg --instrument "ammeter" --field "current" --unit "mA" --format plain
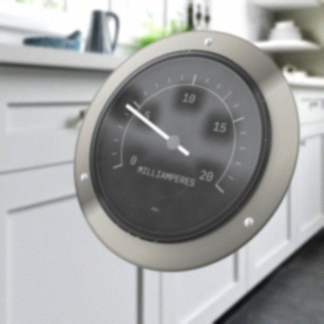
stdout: 4.5 mA
